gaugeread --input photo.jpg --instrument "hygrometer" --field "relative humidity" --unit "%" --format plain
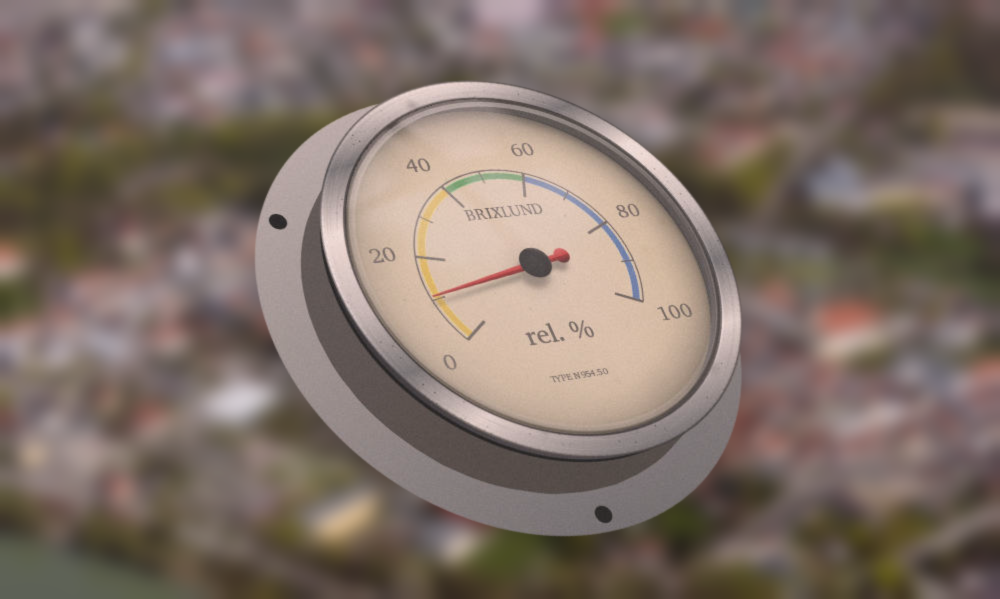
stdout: 10 %
